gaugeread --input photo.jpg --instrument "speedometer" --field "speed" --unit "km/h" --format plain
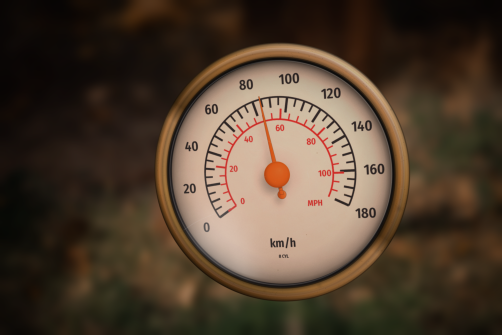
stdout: 85 km/h
